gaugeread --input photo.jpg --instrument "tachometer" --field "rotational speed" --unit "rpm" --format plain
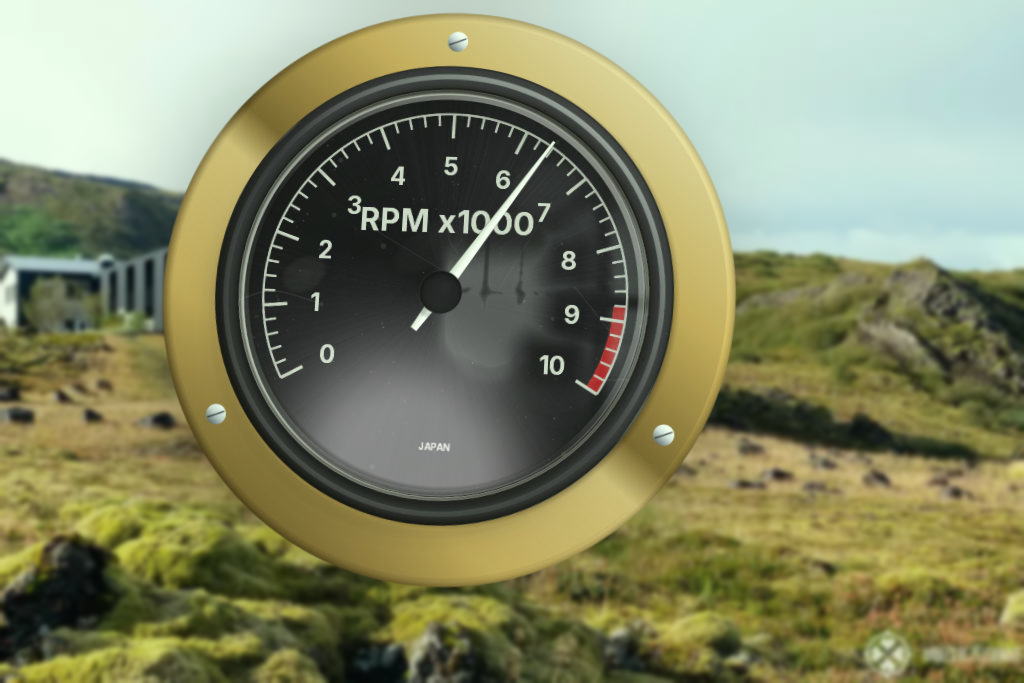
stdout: 6400 rpm
